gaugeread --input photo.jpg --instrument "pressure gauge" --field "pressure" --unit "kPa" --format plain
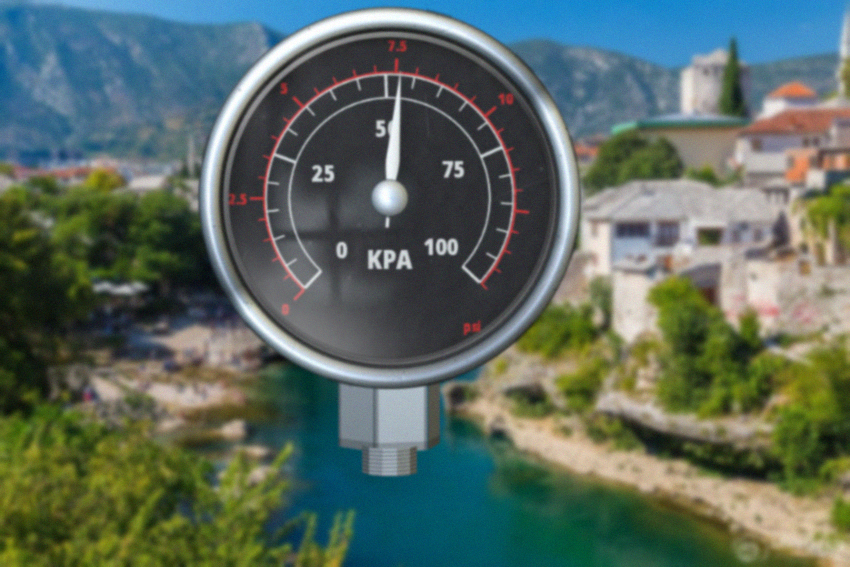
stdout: 52.5 kPa
